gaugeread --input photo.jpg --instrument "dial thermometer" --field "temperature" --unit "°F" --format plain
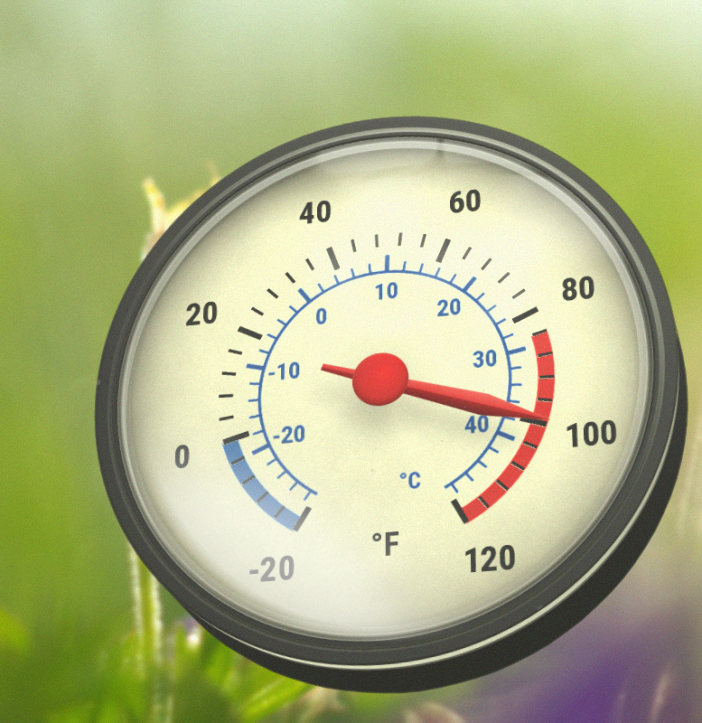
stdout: 100 °F
